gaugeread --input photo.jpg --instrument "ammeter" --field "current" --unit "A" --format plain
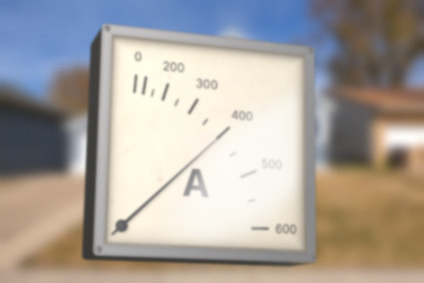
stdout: 400 A
